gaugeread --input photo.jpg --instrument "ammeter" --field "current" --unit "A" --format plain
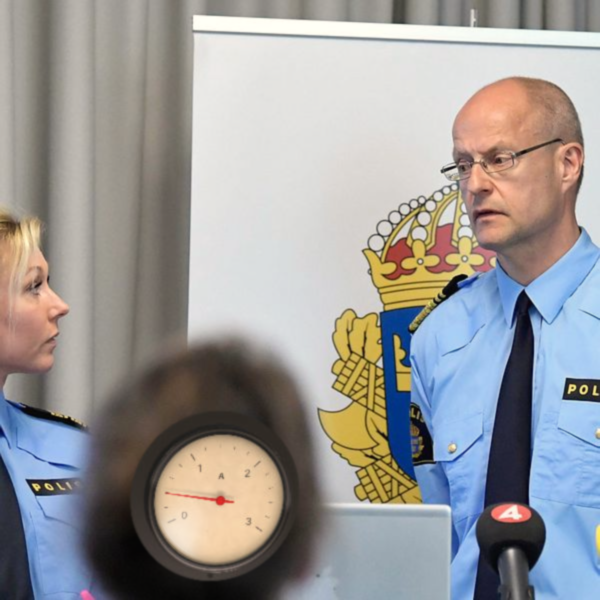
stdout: 0.4 A
